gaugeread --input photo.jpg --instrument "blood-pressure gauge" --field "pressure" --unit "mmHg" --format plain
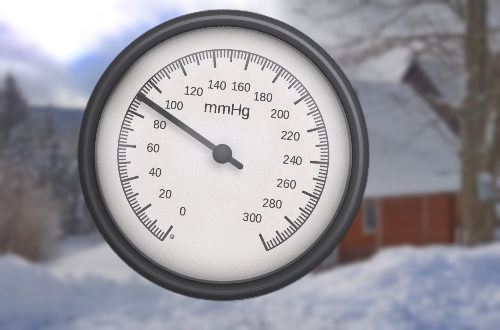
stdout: 90 mmHg
